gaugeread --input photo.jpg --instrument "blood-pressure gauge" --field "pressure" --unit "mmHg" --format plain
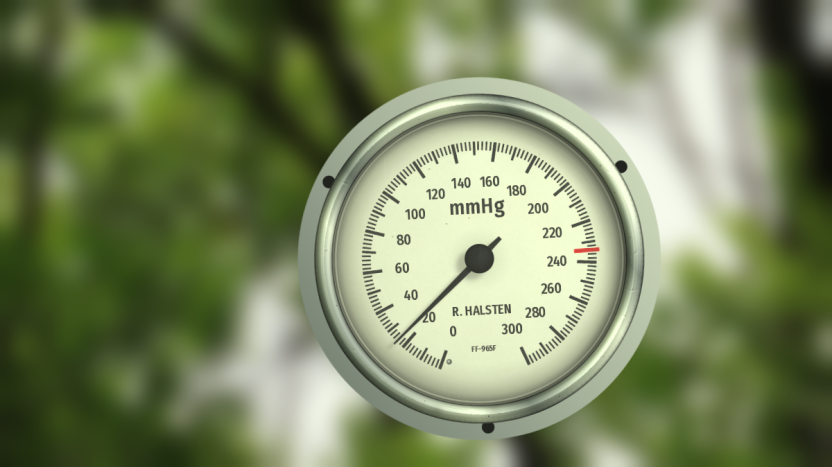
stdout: 24 mmHg
